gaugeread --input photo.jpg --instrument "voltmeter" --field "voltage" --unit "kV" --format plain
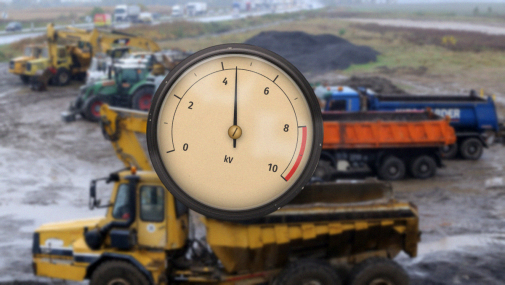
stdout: 4.5 kV
